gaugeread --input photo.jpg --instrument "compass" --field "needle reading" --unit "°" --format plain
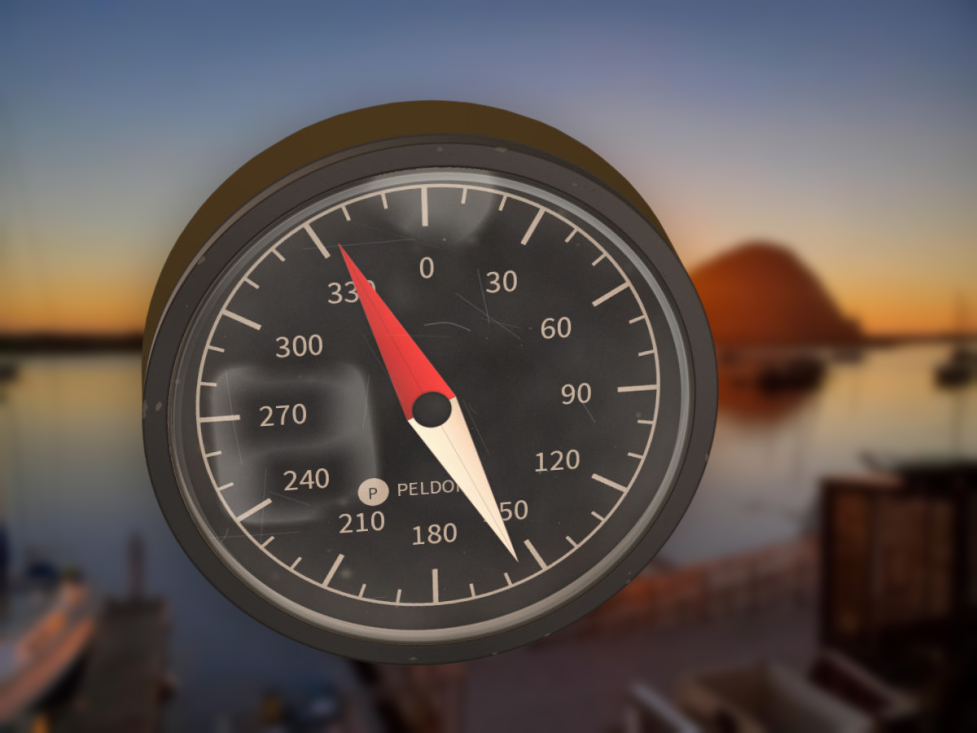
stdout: 335 °
